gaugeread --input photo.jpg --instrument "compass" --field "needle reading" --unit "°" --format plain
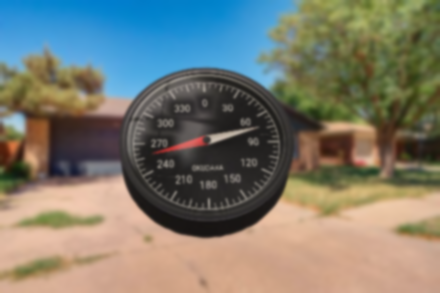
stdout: 255 °
